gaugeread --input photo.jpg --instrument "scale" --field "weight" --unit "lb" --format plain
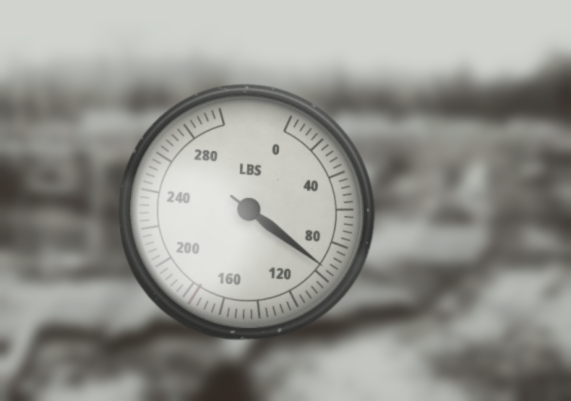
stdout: 96 lb
